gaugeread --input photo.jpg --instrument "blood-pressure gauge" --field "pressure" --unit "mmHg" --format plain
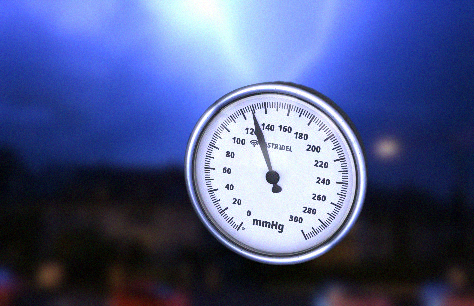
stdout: 130 mmHg
